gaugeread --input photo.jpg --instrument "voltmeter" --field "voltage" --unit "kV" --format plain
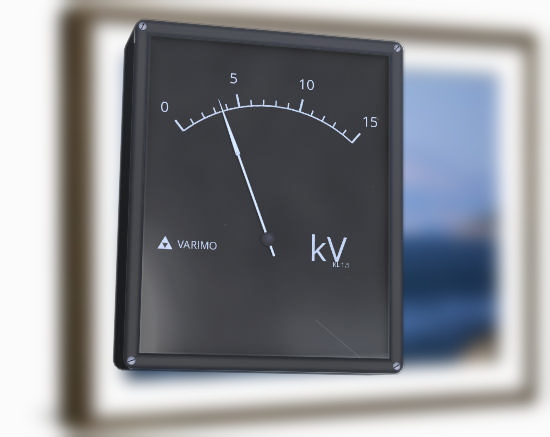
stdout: 3.5 kV
